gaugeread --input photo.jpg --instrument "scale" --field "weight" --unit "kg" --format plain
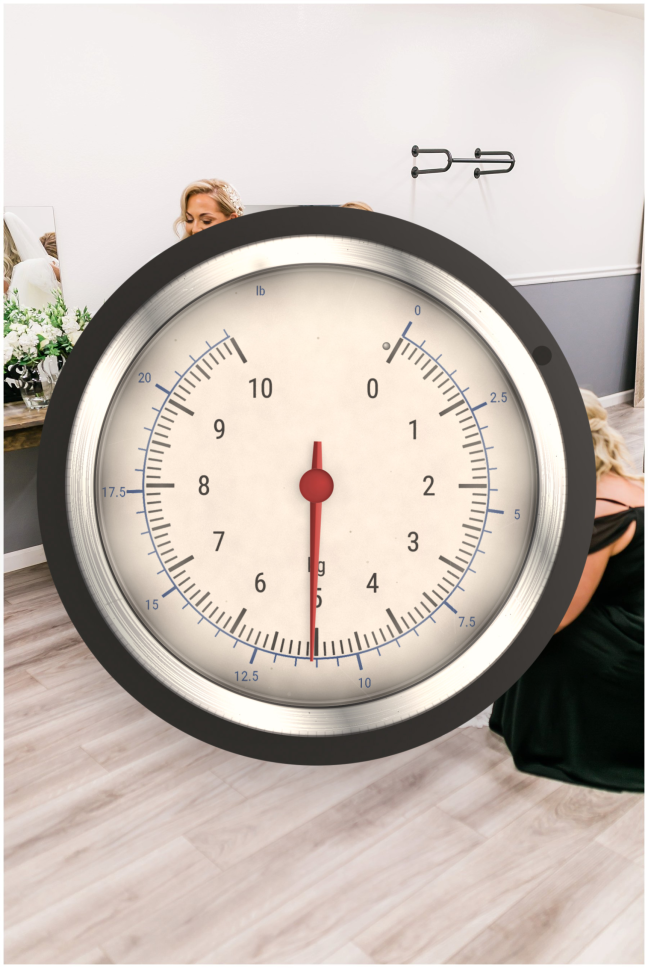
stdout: 5.05 kg
